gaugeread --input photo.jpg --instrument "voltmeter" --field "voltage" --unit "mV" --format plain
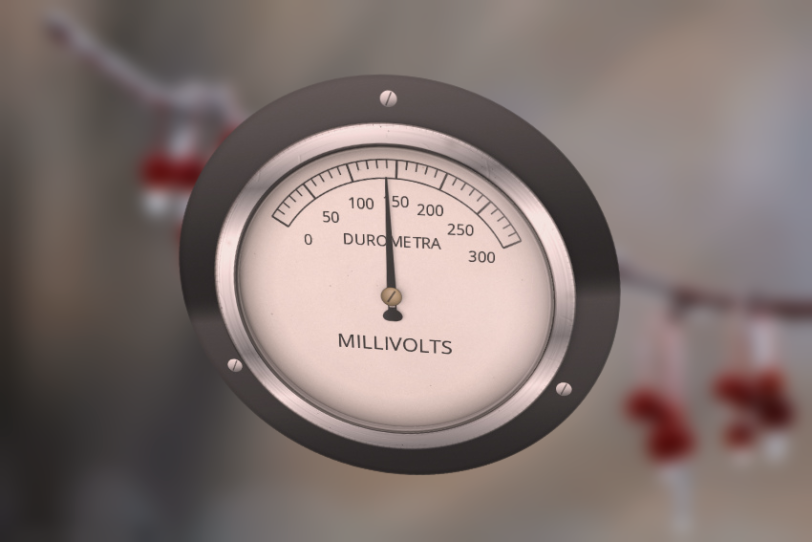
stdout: 140 mV
